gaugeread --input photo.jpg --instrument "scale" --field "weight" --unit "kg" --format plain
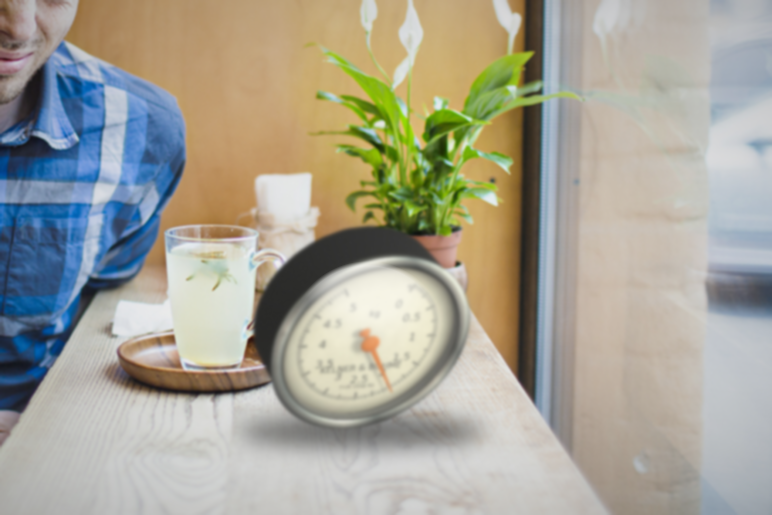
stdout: 2 kg
